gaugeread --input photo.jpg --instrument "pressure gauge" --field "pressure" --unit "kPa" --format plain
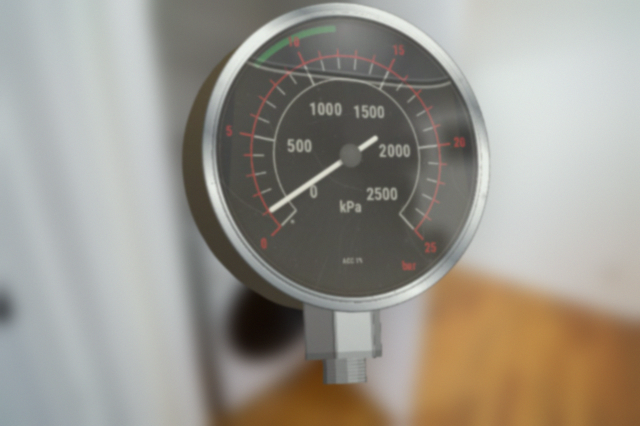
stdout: 100 kPa
